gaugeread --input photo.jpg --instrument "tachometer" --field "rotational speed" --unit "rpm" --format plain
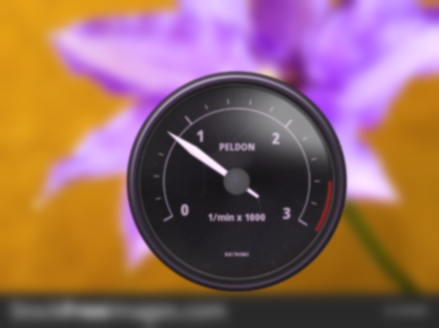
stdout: 800 rpm
